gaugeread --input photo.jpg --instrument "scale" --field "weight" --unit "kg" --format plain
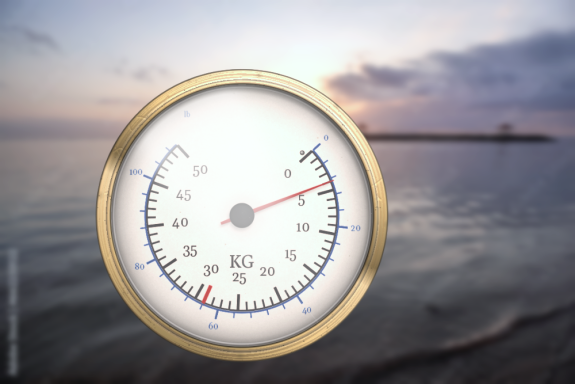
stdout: 4 kg
